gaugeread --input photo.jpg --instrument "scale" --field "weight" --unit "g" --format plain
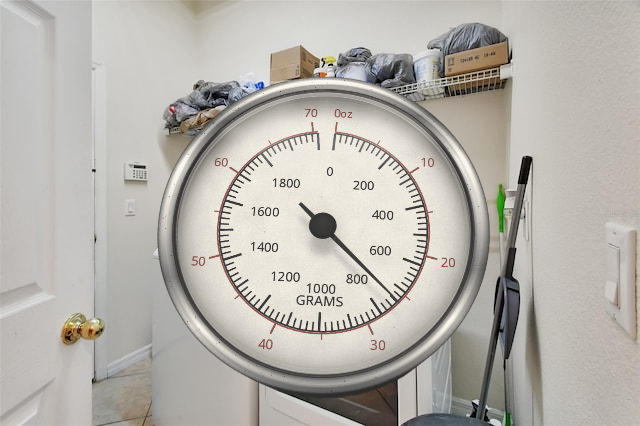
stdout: 740 g
